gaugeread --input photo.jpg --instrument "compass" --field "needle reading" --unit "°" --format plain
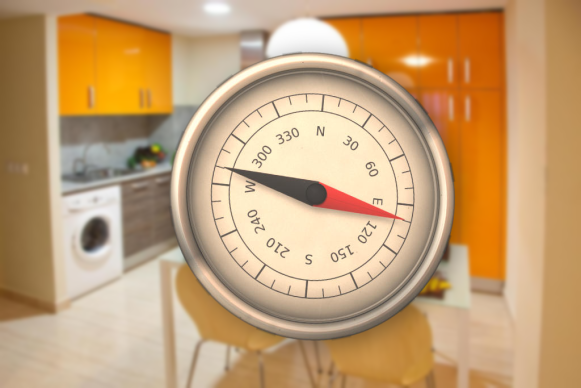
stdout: 100 °
